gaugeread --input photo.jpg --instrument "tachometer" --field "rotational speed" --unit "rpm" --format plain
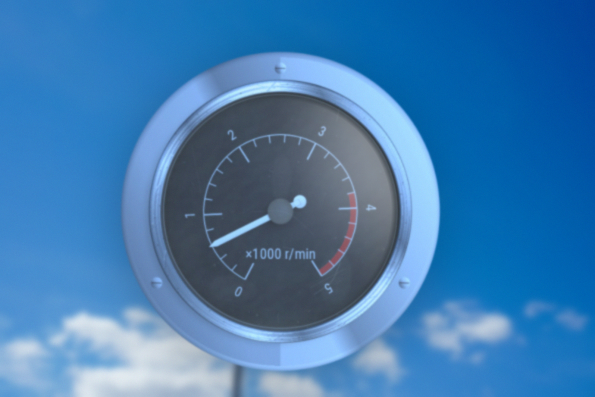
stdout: 600 rpm
